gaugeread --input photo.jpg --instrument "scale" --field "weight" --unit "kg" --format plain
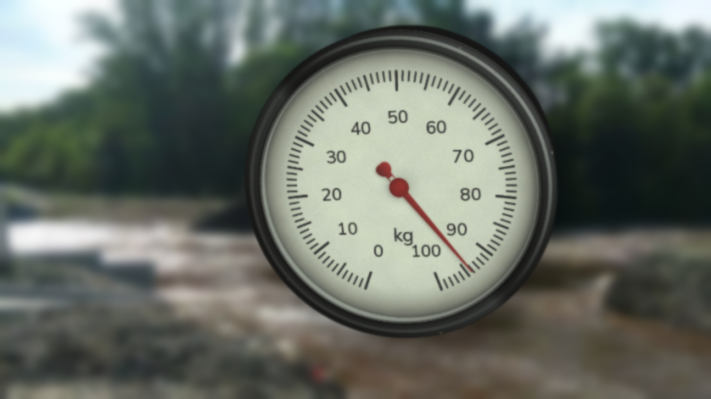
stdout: 94 kg
